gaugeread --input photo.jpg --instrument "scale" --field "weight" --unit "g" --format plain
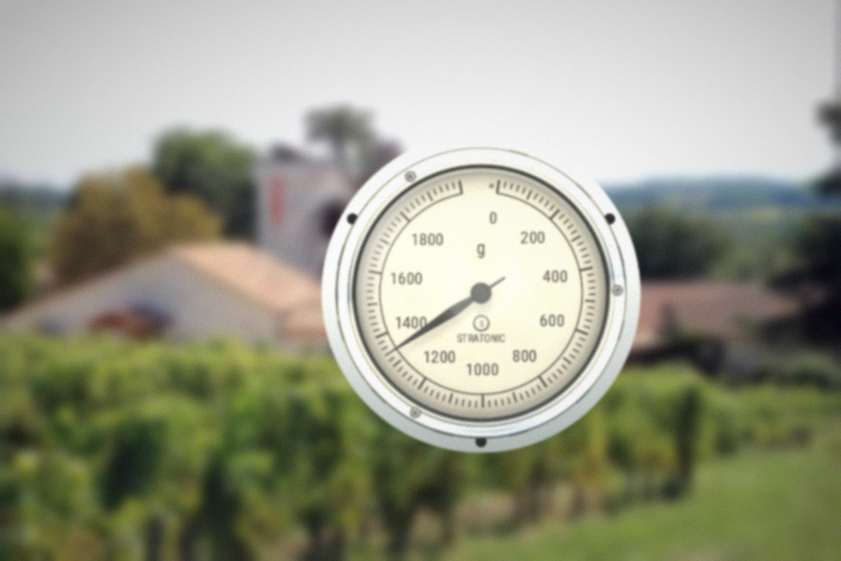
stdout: 1340 g
